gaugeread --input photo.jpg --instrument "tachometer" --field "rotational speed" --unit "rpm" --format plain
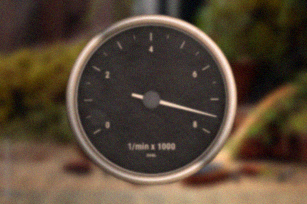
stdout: 7500 rpm
